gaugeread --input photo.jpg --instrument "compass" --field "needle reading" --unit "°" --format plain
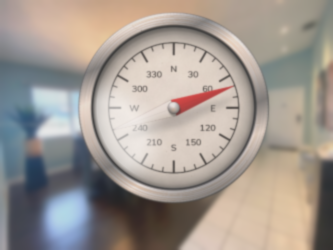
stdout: 70 °
